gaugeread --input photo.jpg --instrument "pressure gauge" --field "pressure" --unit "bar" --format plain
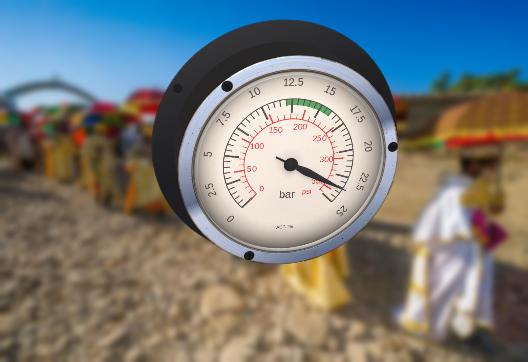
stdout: 23.5 bar
